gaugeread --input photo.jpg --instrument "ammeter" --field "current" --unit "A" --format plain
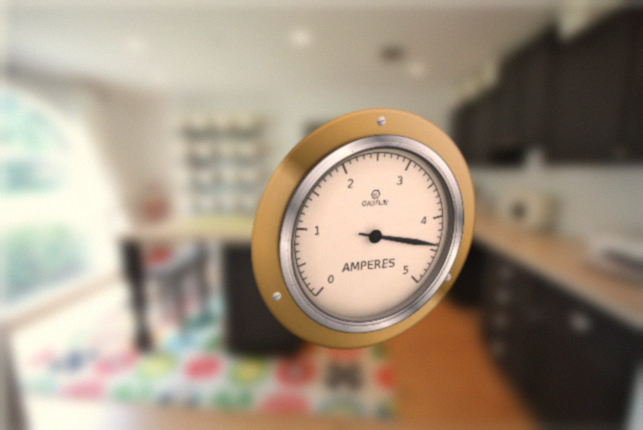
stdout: 4.4 A
